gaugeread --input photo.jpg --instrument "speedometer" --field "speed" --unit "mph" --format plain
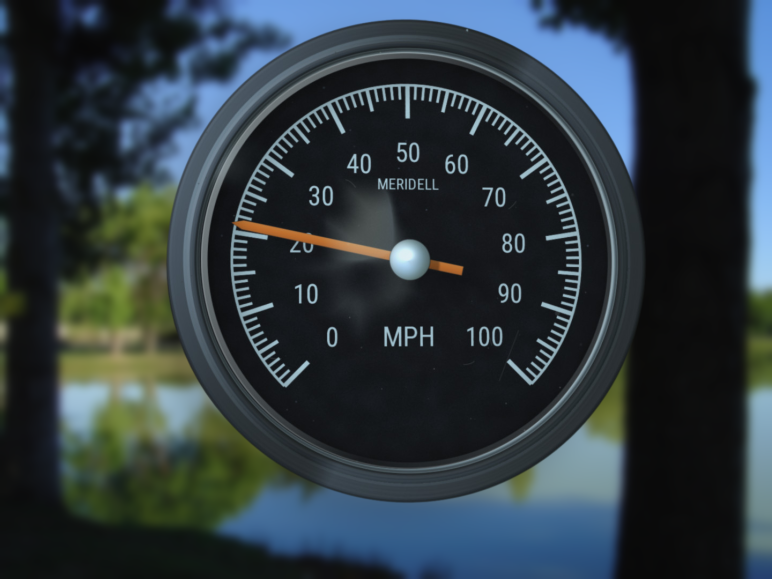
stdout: 21 mph
